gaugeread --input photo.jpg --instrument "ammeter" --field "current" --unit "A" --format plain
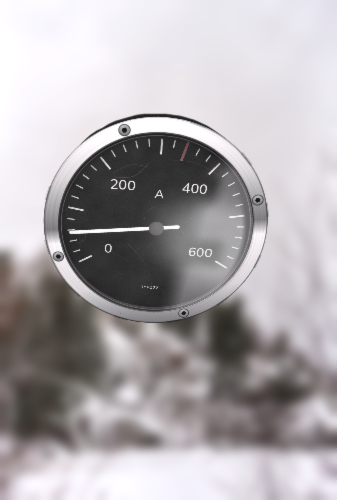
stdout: 60 A
